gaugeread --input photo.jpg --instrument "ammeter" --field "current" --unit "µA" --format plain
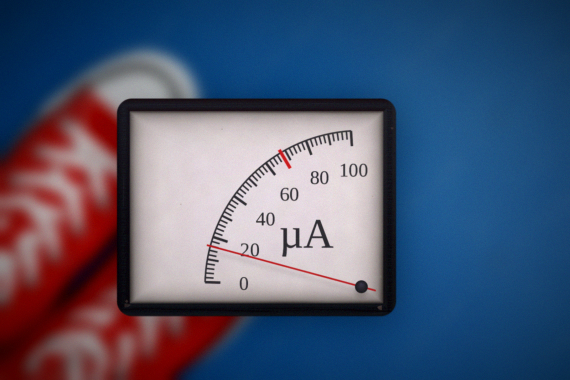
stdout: 16 µA
